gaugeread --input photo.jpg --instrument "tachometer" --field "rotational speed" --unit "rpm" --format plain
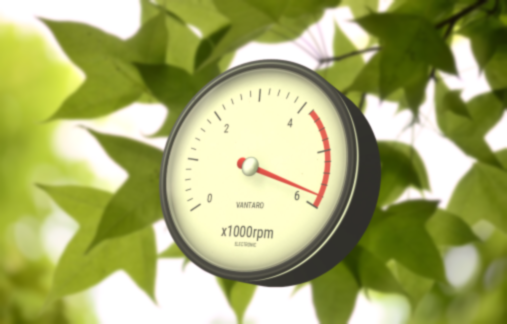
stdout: 5800 rpm
